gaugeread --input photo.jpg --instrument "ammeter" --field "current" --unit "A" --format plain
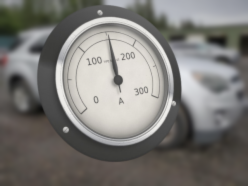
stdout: 150 A
